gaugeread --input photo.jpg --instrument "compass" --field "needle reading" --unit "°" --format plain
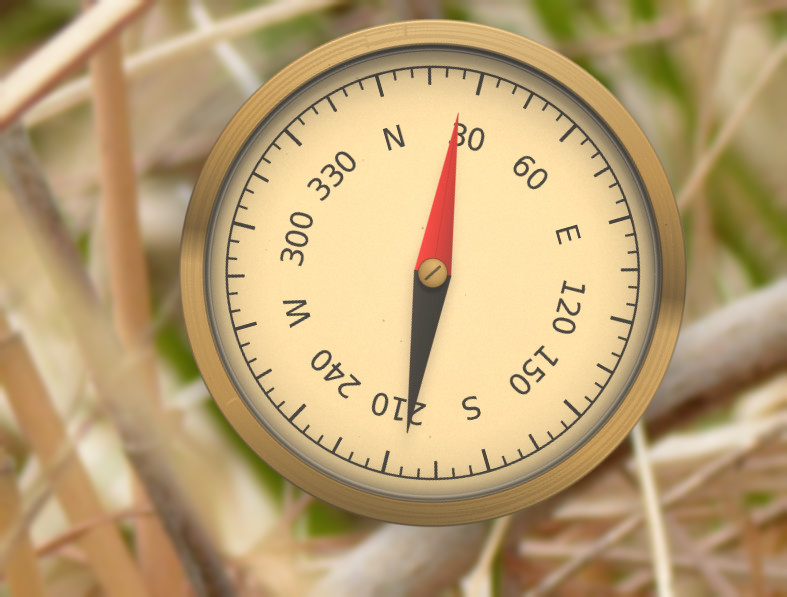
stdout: 25 °
